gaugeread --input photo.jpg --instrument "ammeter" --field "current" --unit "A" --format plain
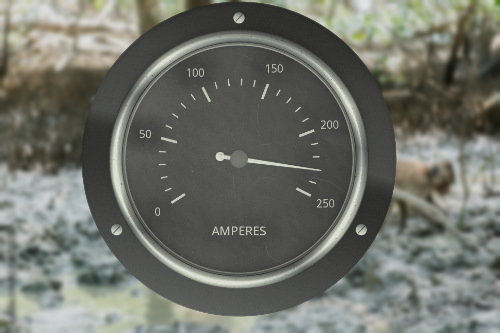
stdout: 230 A
